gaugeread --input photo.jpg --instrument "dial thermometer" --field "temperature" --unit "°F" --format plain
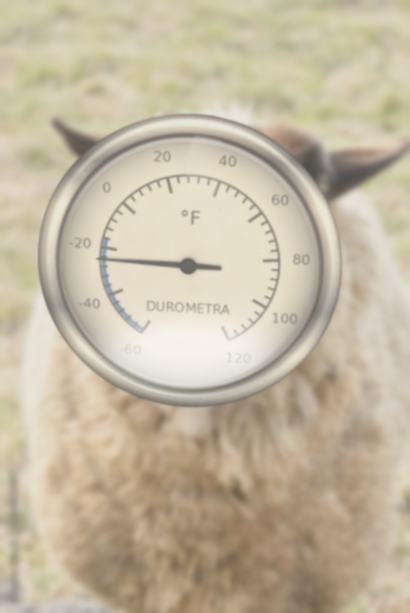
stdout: -24 °F
